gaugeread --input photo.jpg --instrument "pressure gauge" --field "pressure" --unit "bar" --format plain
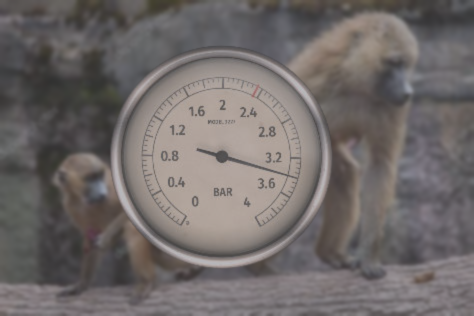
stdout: 3.4 bar
